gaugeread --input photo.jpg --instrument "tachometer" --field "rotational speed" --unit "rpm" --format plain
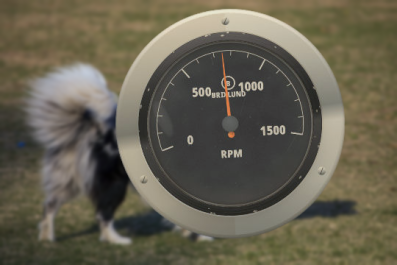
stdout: 750 rpm
